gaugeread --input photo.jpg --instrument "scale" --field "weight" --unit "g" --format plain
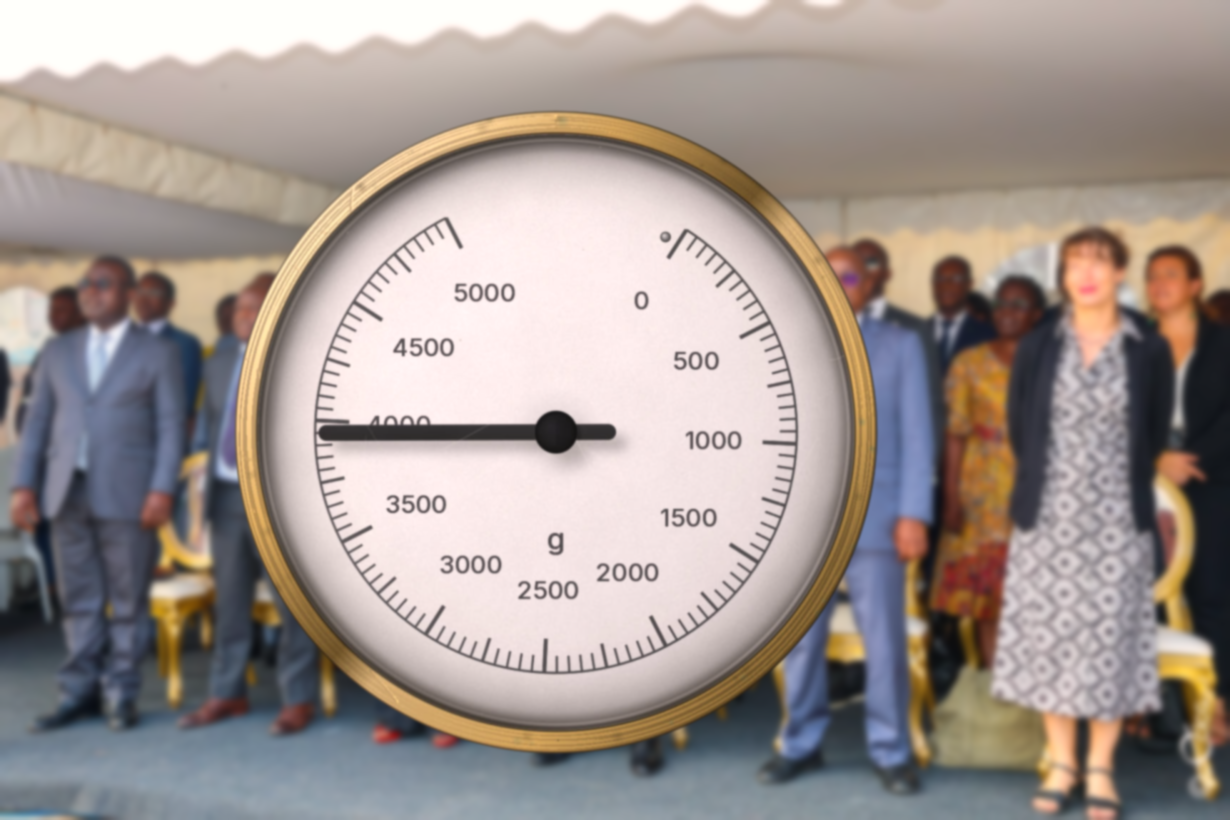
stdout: 3950 g
